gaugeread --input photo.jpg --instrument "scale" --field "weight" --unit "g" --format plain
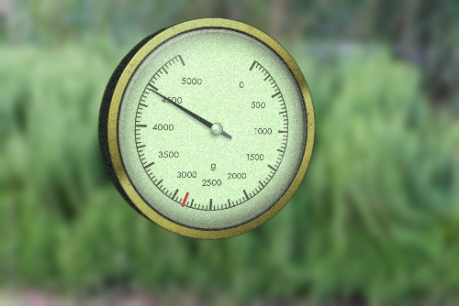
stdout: 4450 g
